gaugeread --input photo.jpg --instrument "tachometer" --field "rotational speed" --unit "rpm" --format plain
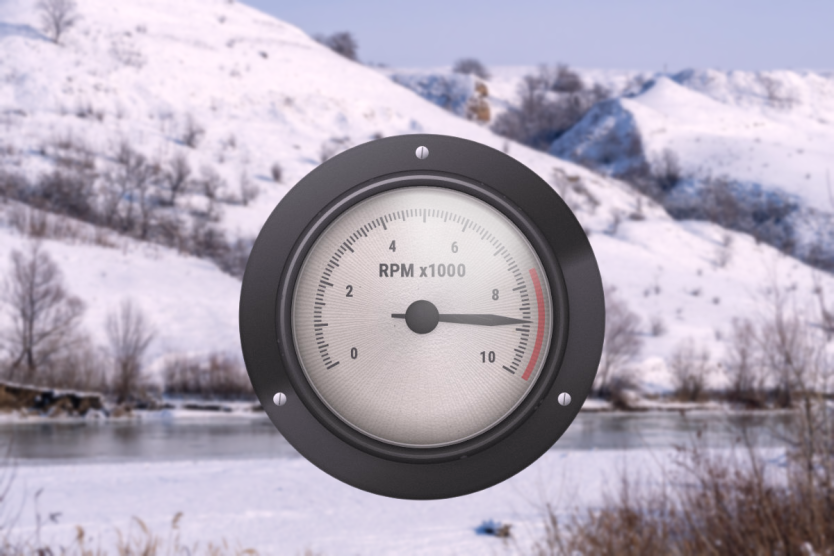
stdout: 8800 rpm
